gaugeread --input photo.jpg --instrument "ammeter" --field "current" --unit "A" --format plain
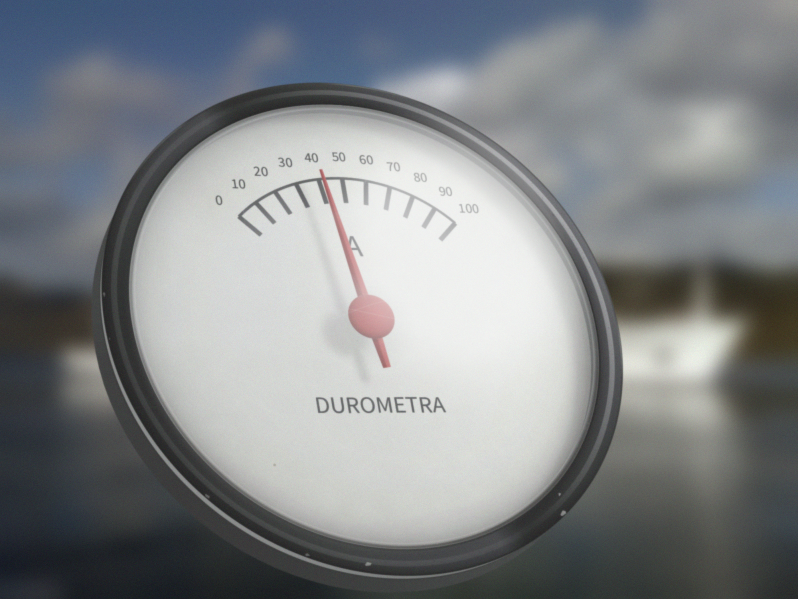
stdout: 40 A
